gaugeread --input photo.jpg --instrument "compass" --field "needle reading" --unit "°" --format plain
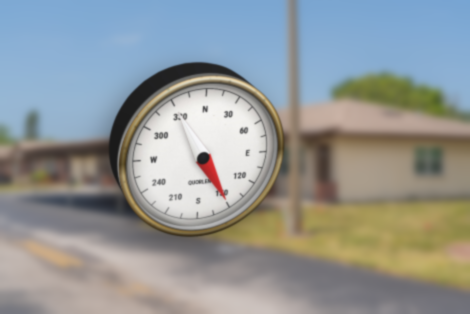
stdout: 150 °
